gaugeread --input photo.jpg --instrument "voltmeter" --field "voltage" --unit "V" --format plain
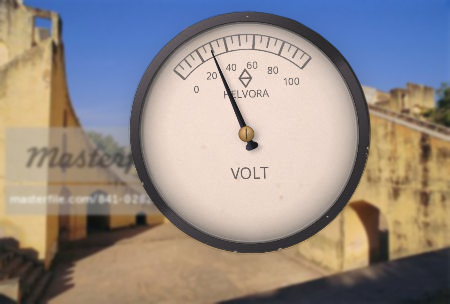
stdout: 30 V
